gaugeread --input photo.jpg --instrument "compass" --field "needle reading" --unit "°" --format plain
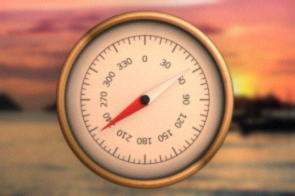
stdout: 235 °
